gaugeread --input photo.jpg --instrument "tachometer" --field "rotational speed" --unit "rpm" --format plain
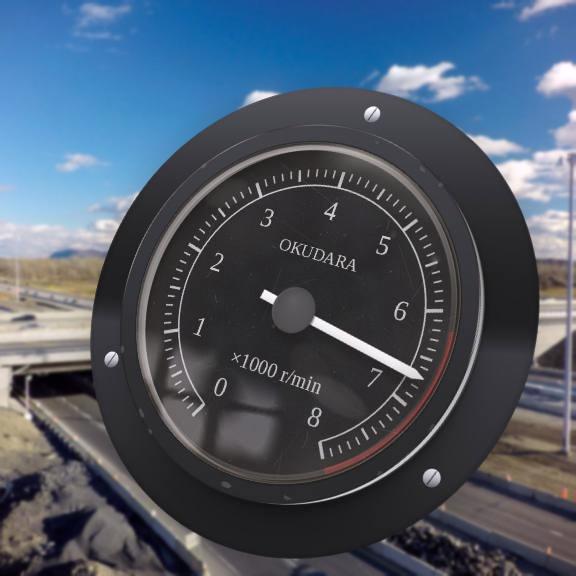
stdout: 6700 rpm
